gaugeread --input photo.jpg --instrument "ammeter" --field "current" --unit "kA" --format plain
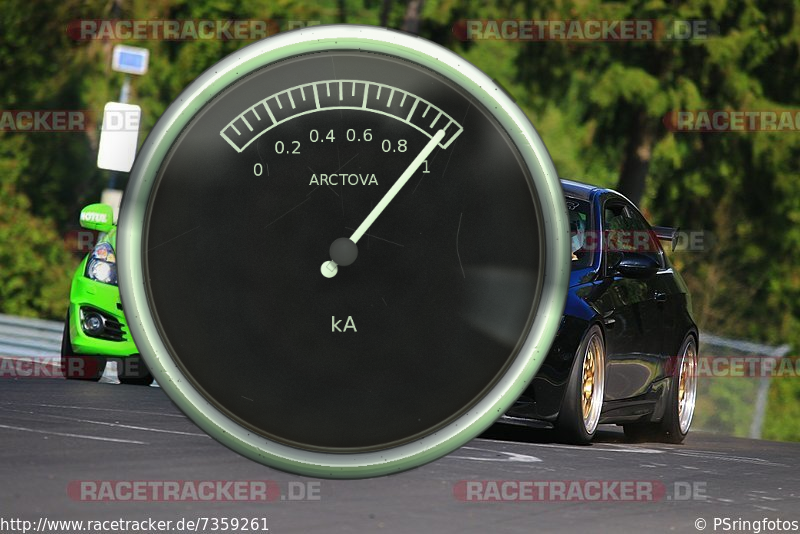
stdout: 0.95 kA
